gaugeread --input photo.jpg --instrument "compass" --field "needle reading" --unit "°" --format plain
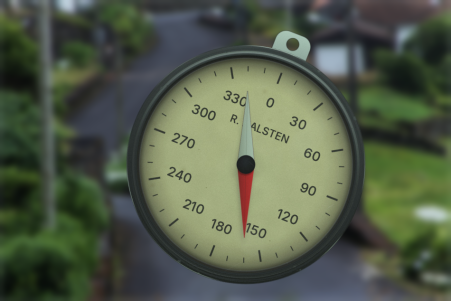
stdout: 160 °
